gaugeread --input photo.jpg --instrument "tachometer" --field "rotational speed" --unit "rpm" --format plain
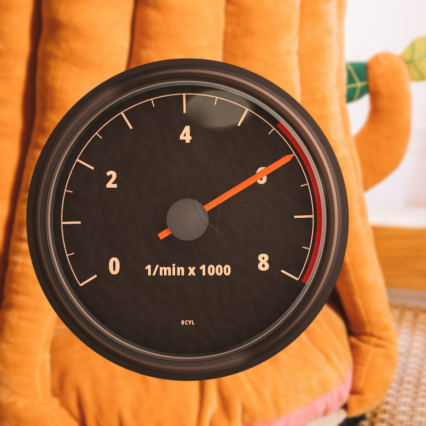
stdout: 6000 rpm
